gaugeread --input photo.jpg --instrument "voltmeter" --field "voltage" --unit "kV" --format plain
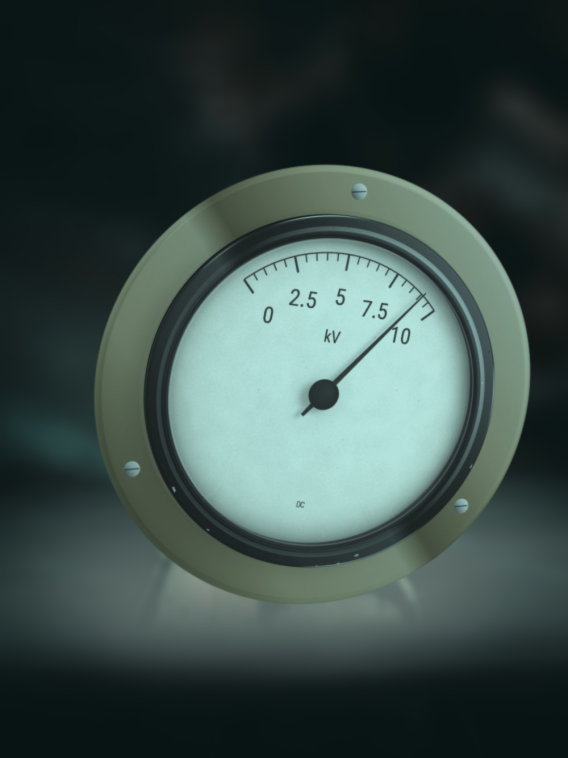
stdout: 9 kV
